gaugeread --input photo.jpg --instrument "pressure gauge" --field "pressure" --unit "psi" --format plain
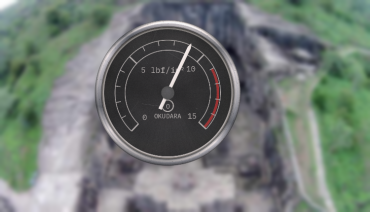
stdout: 9 psi
